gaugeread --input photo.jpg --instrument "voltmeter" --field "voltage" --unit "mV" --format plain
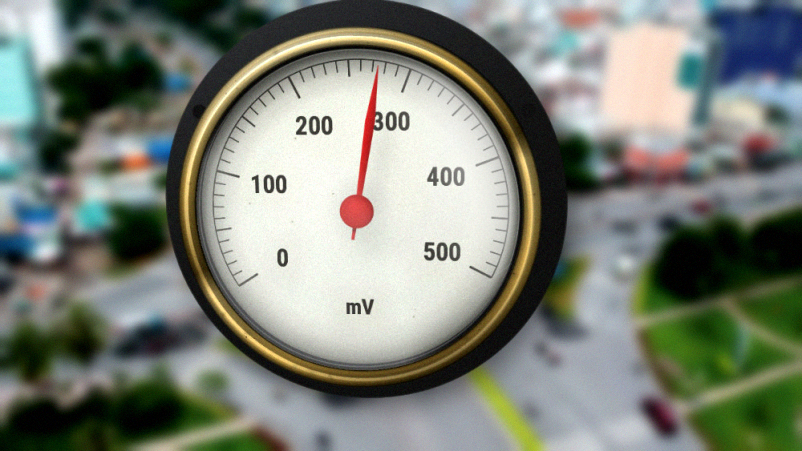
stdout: 275 mV
